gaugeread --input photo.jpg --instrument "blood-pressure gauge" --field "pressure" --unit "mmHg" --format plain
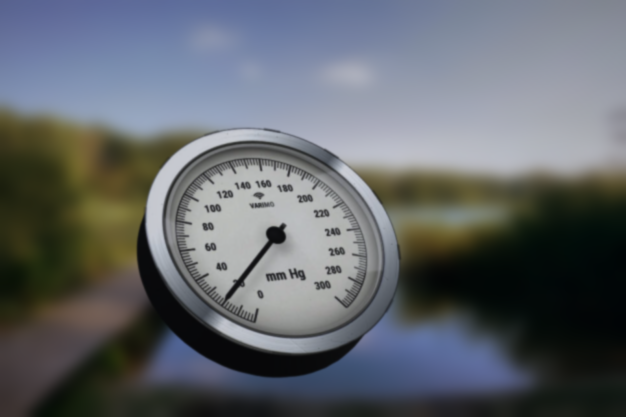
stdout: 20 mmHg
